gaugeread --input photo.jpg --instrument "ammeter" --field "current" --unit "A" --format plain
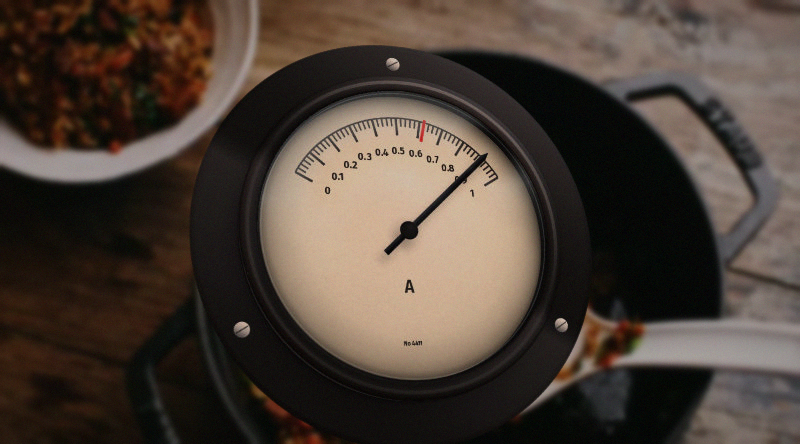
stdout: 0.9 A
